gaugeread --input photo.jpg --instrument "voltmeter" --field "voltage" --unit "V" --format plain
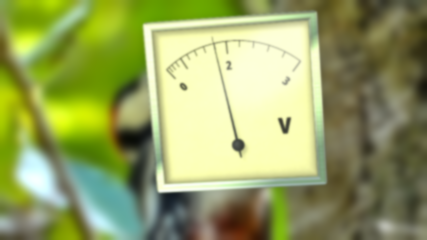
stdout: 1.8 V
